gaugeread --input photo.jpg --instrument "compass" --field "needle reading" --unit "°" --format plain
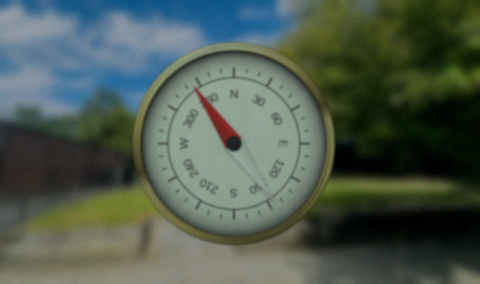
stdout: 325 °
